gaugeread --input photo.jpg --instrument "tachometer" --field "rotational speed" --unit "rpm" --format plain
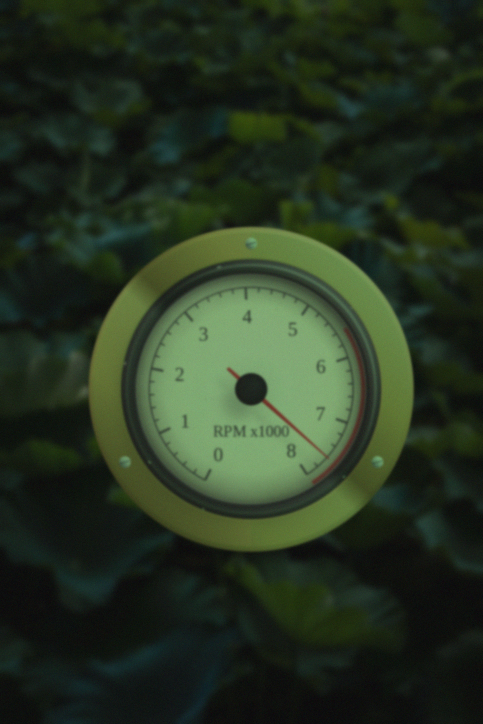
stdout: 7600 rpm
